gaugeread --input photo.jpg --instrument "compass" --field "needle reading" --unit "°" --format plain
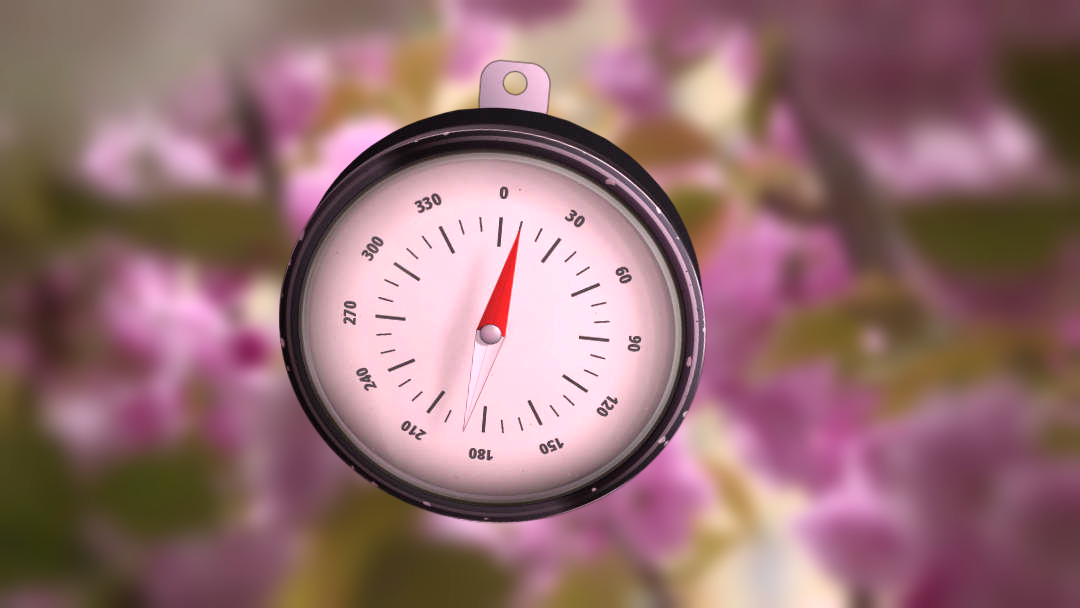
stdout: 10 °
